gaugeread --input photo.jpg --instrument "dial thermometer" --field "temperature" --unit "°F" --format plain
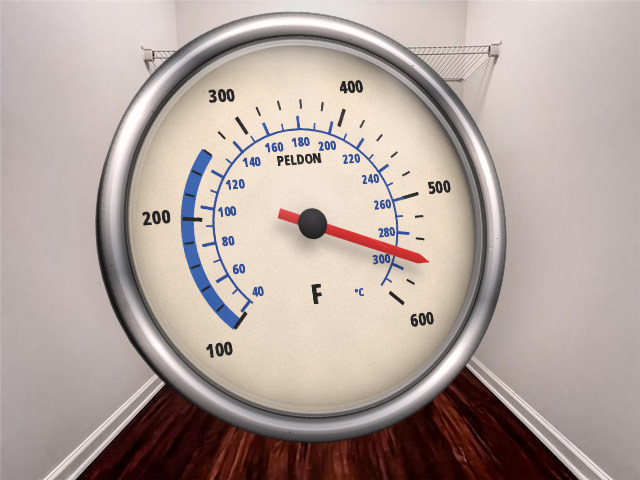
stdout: 560 °F
